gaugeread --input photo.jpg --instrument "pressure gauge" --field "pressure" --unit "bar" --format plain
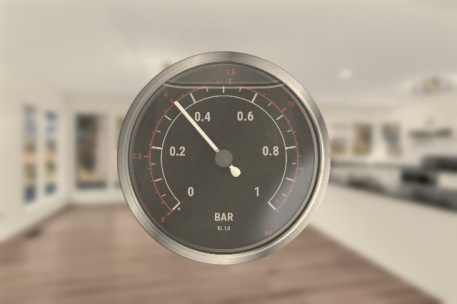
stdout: 0.35 bar
